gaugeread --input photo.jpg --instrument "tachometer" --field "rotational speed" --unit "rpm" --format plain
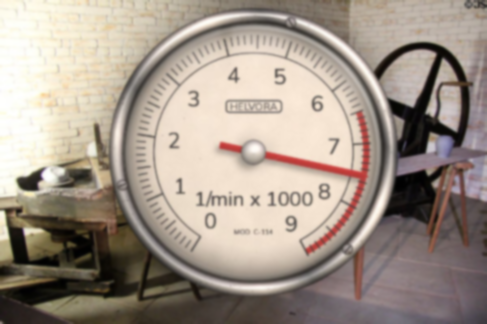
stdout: 7500 rpm
